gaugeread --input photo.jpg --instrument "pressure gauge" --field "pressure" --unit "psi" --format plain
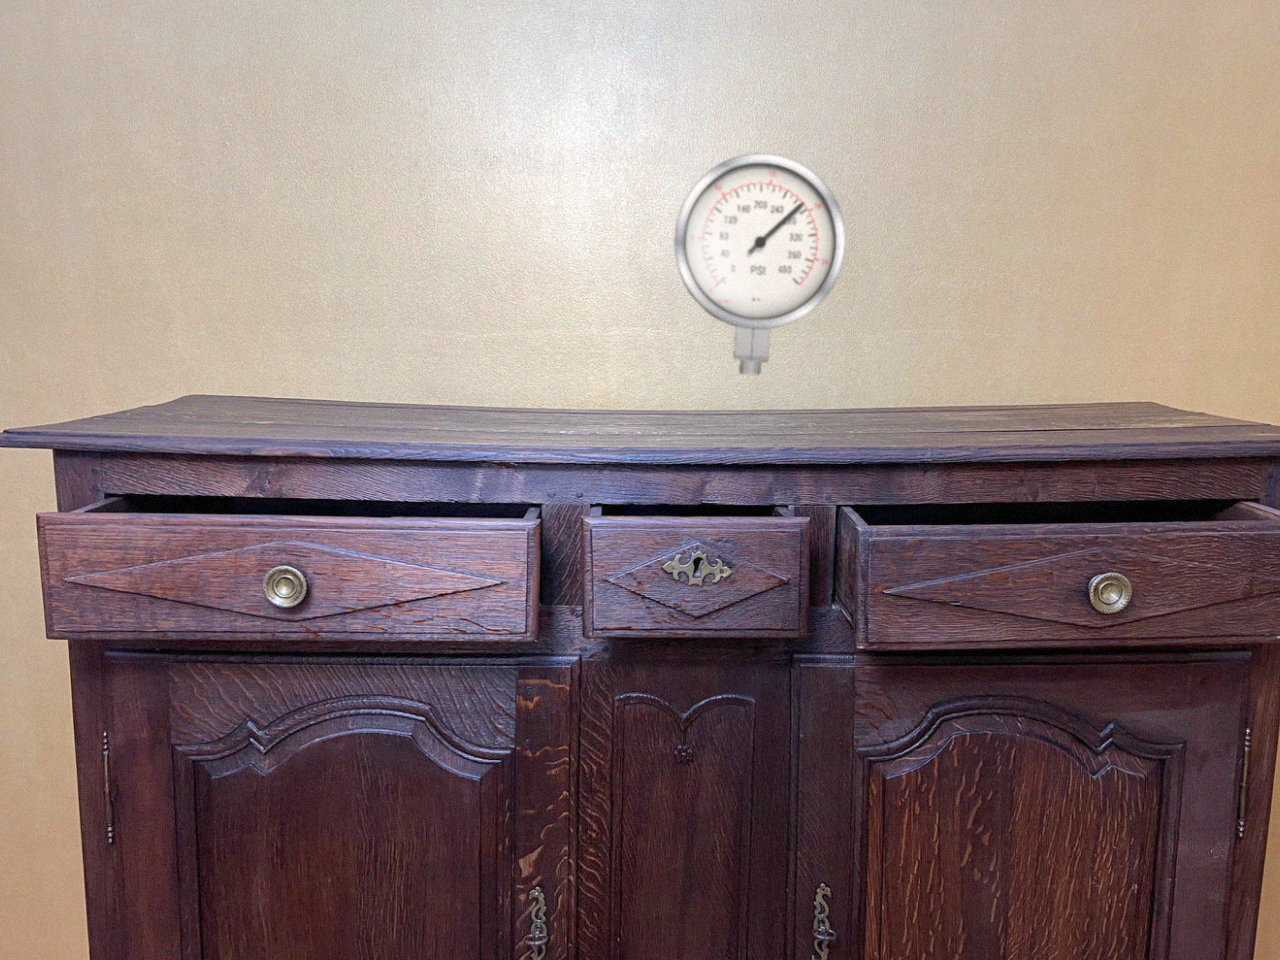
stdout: 270 psi
